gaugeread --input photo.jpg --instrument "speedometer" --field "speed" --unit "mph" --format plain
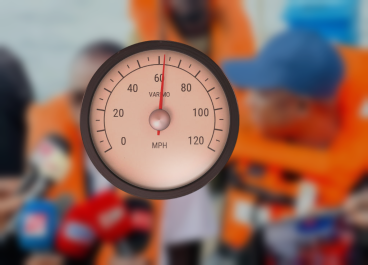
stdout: 62.5 mph
